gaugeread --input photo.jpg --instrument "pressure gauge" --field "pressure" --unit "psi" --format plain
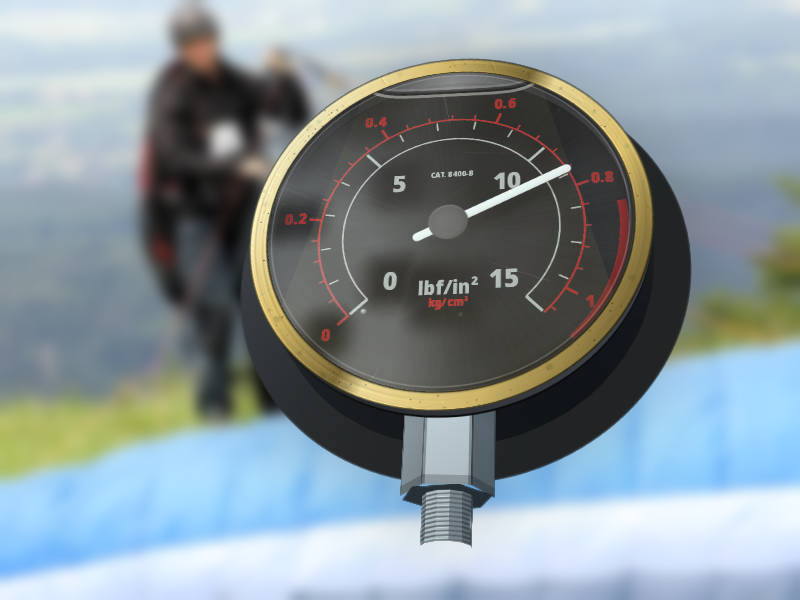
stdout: 11 psi
